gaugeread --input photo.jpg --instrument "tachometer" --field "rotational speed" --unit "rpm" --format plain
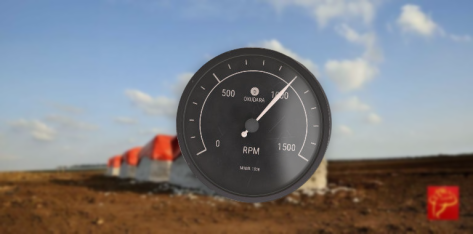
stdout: 1000 rpm
